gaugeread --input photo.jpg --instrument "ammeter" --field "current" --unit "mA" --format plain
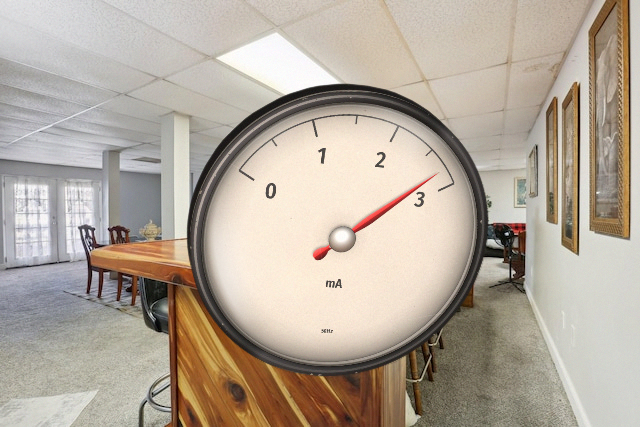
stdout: 2.75 mA
